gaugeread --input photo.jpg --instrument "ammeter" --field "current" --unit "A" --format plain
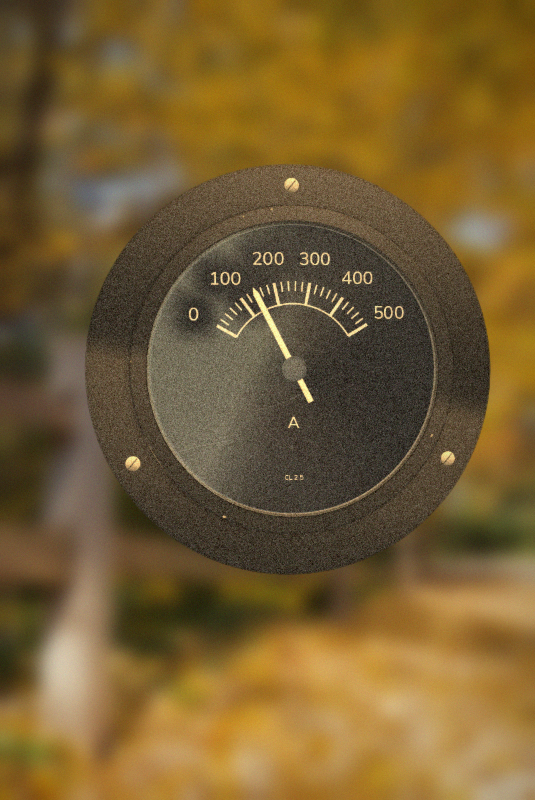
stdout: 140 A
